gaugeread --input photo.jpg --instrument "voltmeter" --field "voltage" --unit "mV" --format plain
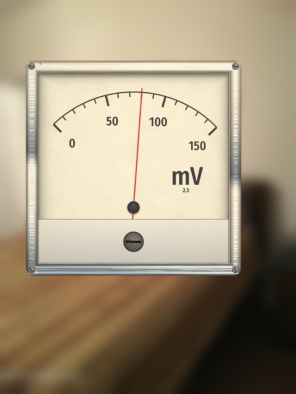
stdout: 80 mV
